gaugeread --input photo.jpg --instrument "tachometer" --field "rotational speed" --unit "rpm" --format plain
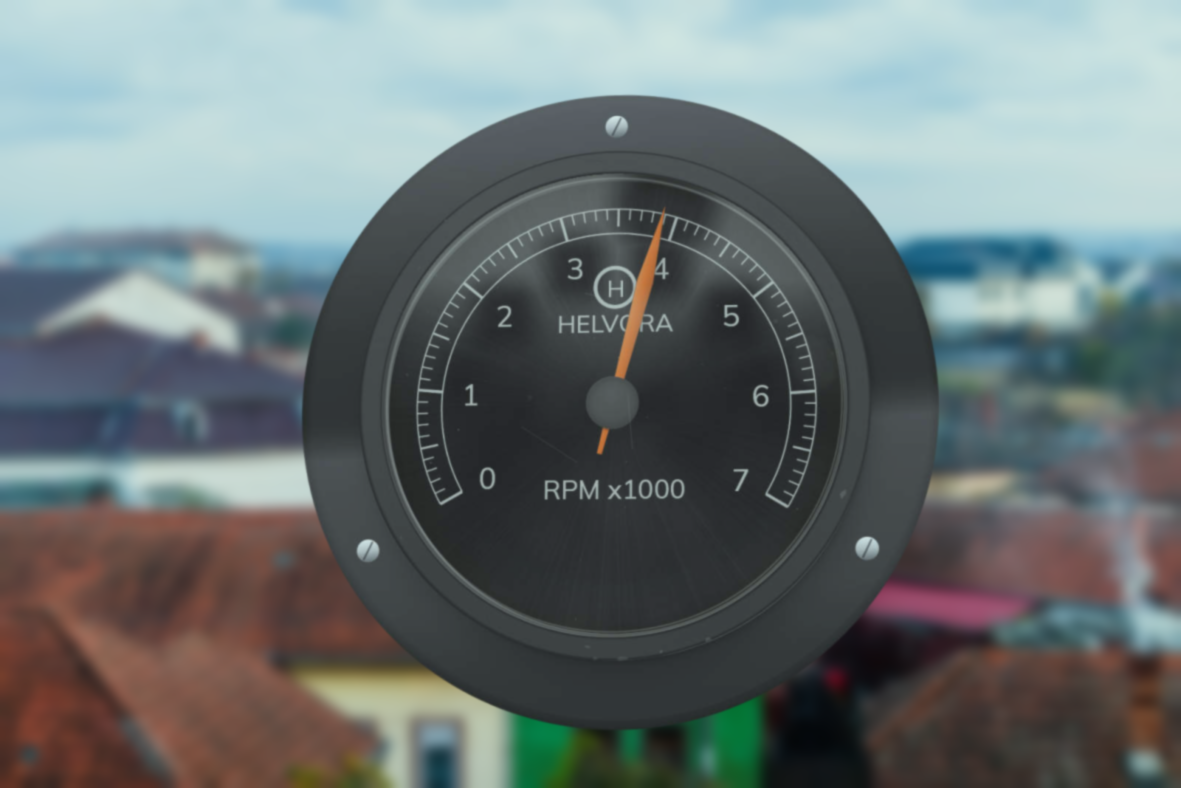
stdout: 3900 rpm
